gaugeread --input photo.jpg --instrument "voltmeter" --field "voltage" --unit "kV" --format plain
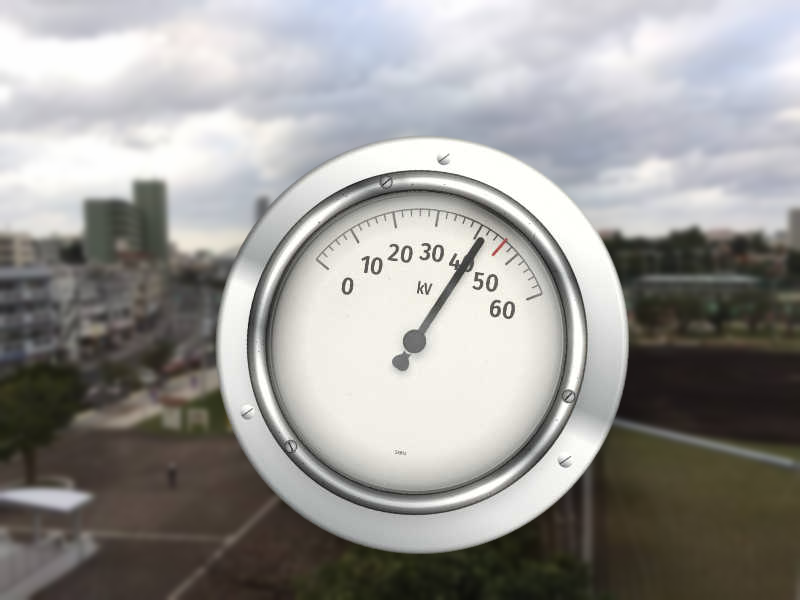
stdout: 42 kV
